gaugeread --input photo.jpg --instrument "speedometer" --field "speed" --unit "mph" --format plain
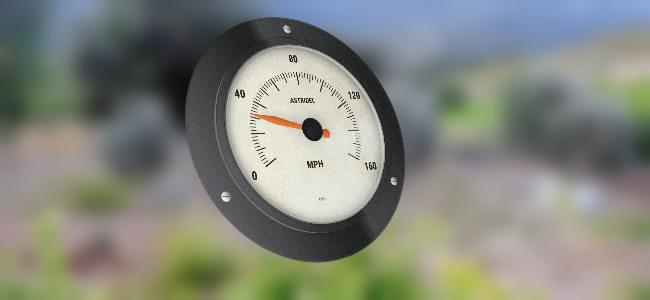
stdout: 30 mph
